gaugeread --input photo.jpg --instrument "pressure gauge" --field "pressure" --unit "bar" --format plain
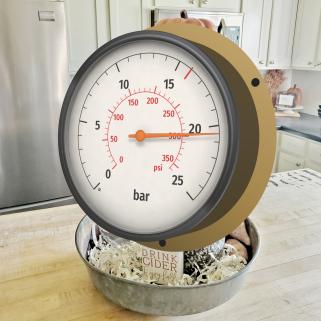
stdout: 20.5 bar
